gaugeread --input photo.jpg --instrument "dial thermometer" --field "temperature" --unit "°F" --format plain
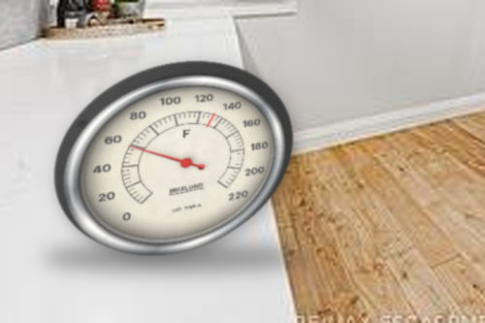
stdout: 60 °F
